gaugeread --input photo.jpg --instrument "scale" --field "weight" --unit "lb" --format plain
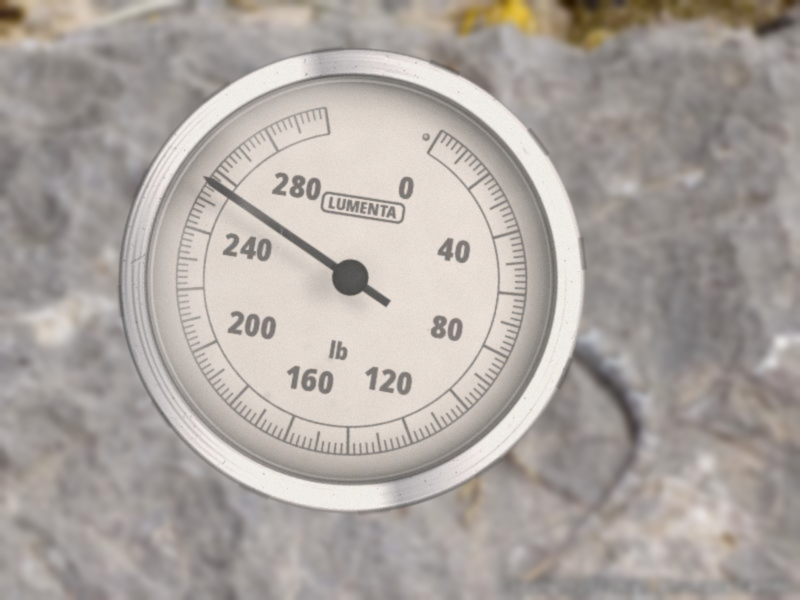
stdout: 256 lb
